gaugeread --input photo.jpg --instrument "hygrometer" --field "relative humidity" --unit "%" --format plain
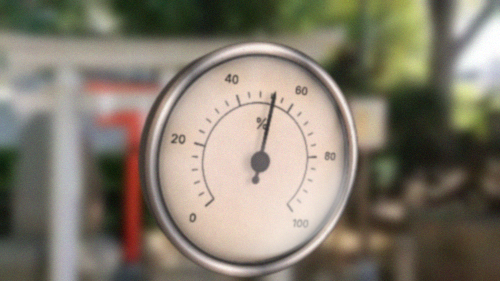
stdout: 52 %
